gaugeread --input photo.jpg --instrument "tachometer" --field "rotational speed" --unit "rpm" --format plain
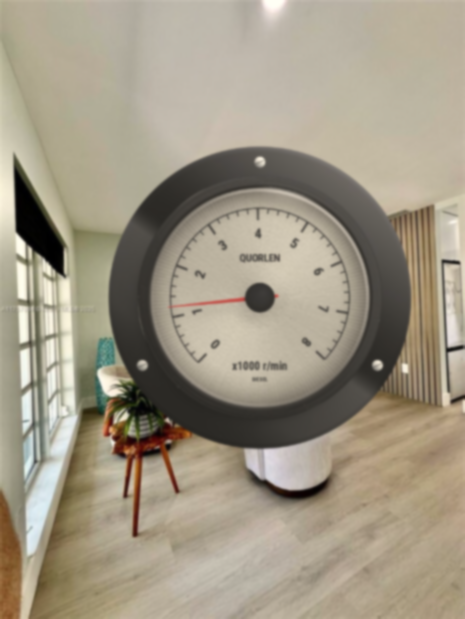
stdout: 1200 rpm
